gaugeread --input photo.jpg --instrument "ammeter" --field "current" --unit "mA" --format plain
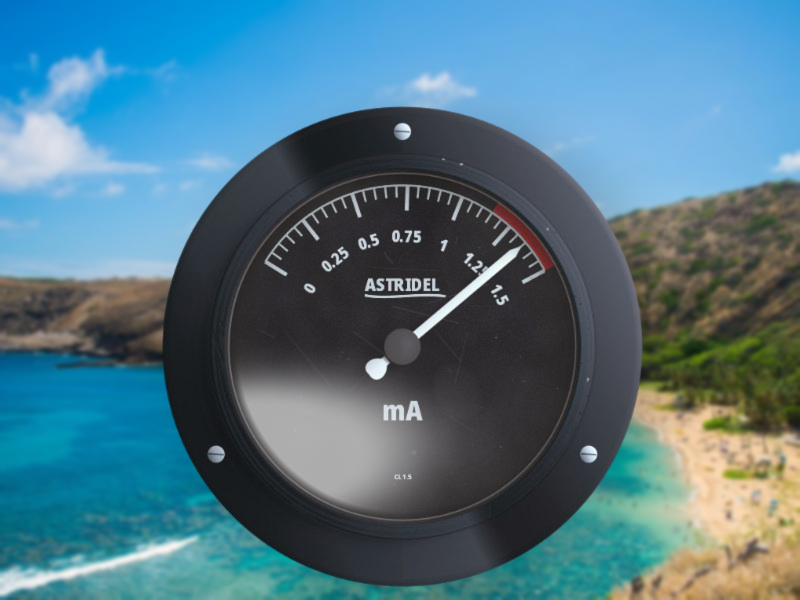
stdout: 1.35 mA
